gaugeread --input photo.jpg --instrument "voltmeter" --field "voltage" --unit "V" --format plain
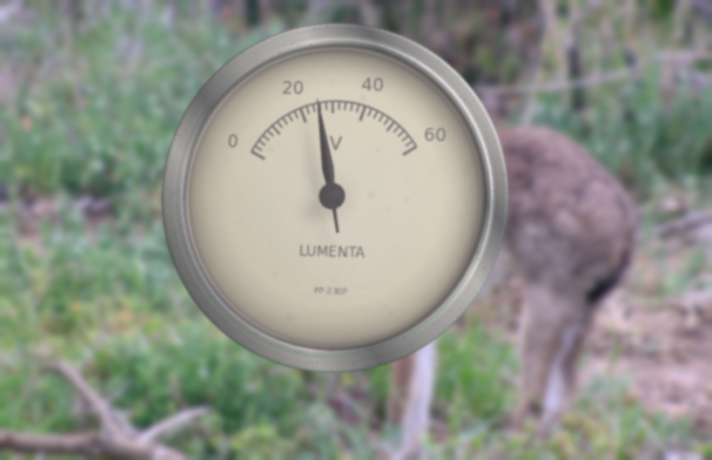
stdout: 26 V
